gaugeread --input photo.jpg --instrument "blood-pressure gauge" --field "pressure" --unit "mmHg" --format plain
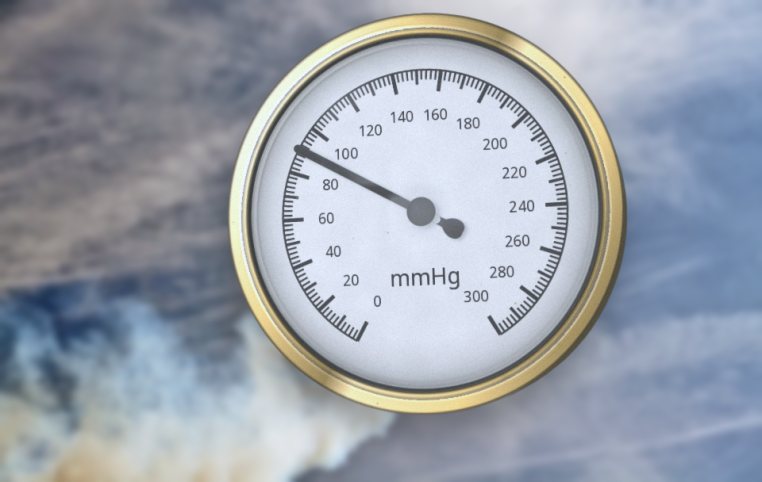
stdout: 90 mmHg
